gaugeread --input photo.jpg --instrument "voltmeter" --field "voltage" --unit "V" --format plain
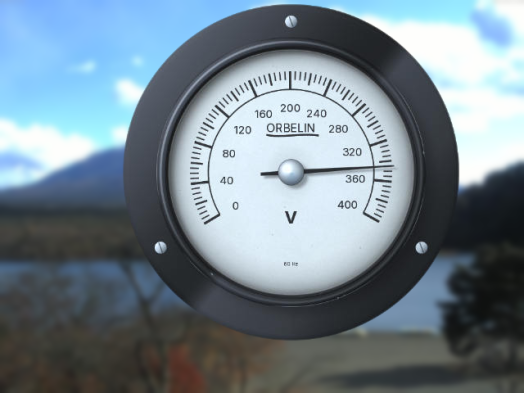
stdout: 345 V
